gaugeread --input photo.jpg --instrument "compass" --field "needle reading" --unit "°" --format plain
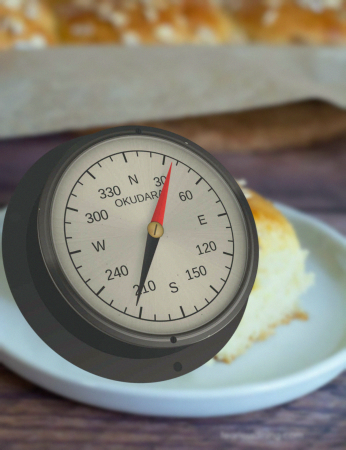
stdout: 35 °
